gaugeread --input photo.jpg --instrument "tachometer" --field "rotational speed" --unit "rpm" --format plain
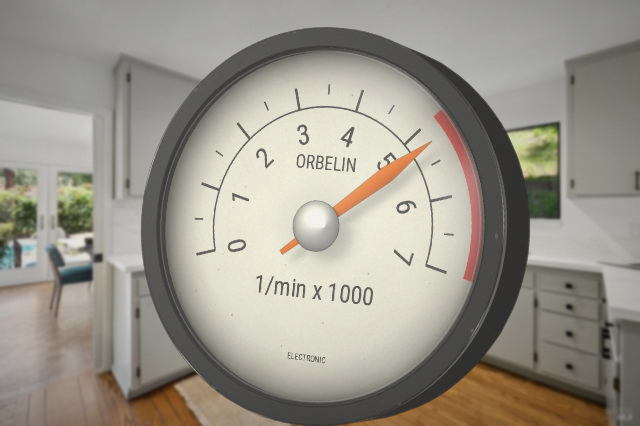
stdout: 5250 rpm
